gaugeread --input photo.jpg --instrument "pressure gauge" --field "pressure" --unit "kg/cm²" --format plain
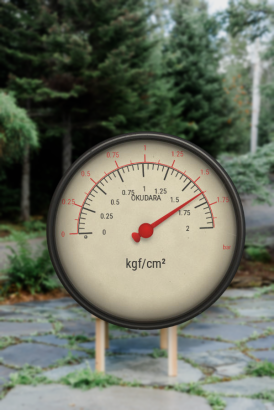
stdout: 1.65 kg/cm²
